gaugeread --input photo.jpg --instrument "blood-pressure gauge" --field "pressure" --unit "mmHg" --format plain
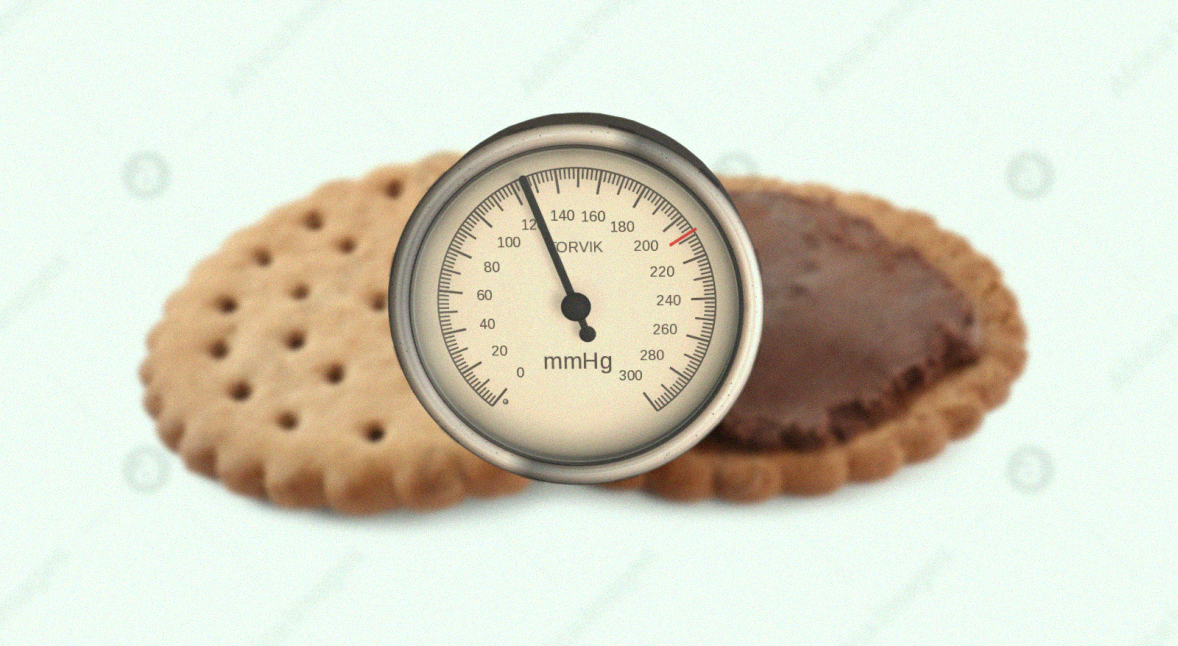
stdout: 126 mmHg
